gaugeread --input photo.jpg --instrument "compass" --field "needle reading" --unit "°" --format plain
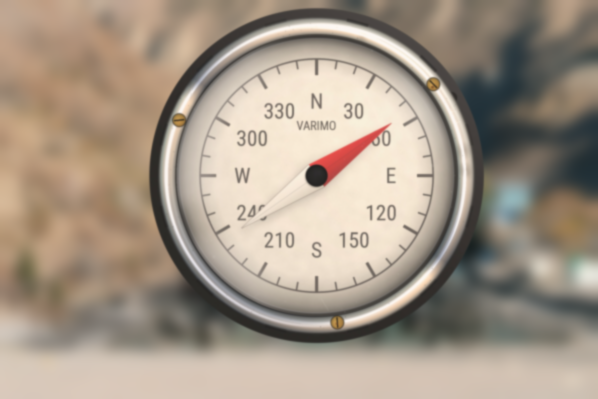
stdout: 55 °
